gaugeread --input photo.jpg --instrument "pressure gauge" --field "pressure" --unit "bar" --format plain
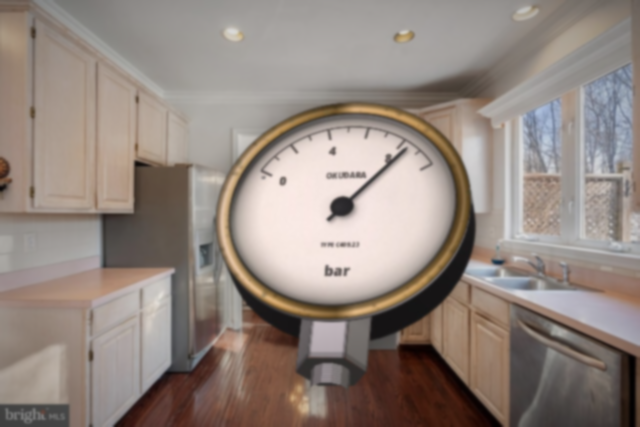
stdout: 8.5 bar
